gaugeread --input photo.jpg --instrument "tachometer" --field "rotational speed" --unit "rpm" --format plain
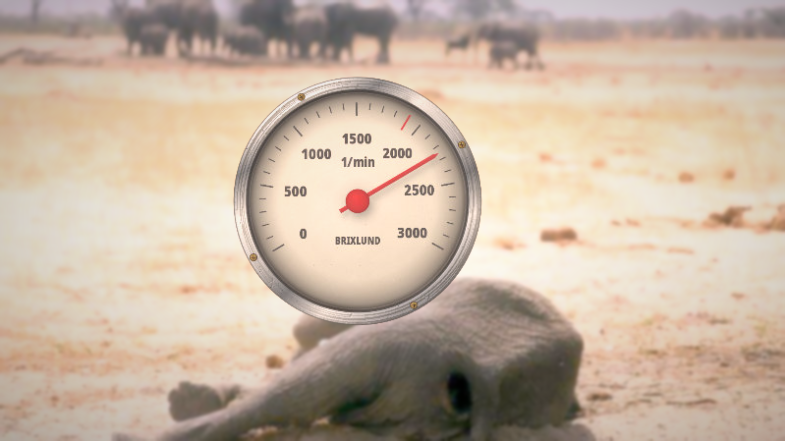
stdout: 2250 rpm
